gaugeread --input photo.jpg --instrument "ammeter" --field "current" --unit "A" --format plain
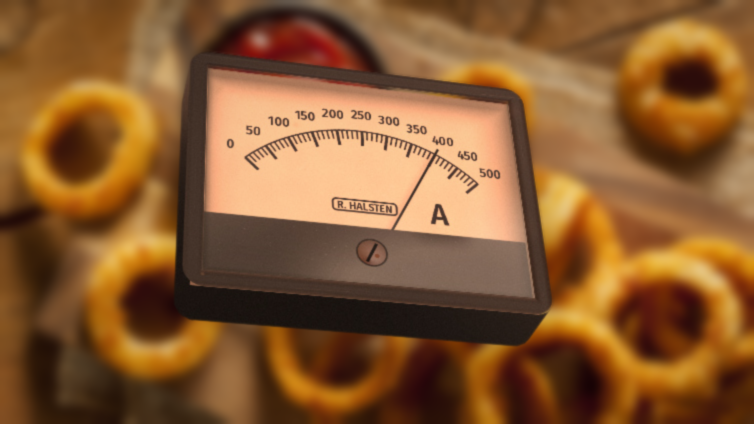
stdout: 400 A
